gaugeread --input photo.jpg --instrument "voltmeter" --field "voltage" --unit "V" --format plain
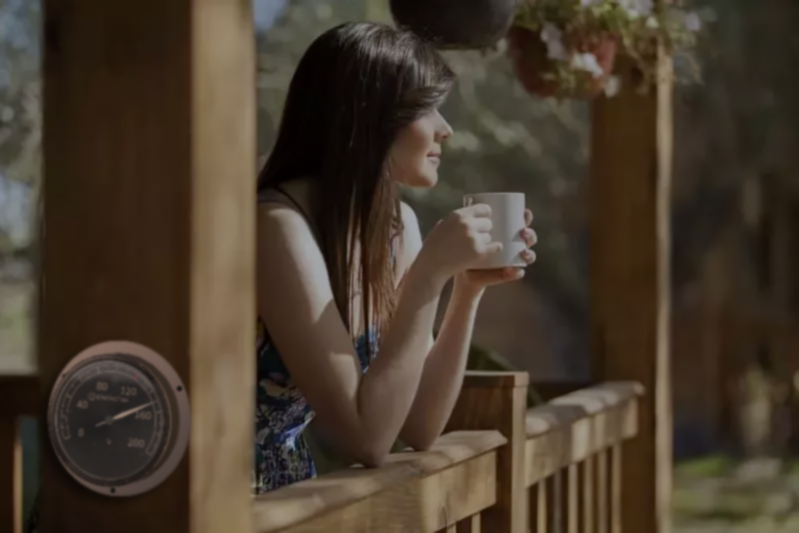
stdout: 150 V
